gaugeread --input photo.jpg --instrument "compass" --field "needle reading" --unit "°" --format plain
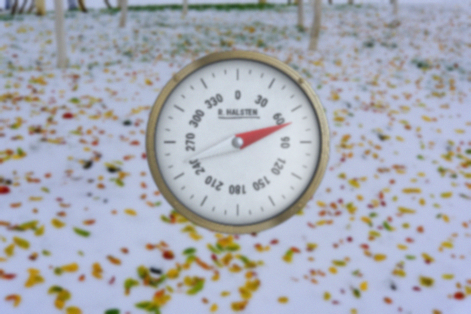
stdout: 70 °
